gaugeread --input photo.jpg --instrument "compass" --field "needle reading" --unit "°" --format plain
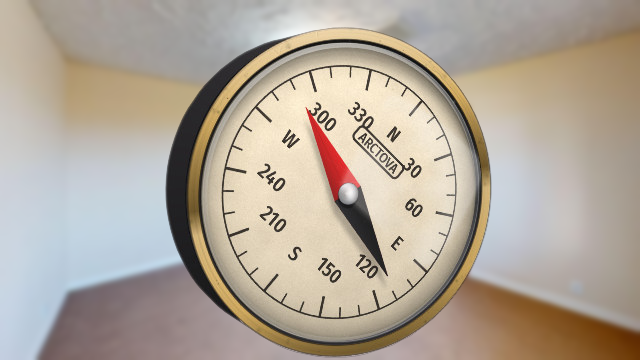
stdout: 290 °
